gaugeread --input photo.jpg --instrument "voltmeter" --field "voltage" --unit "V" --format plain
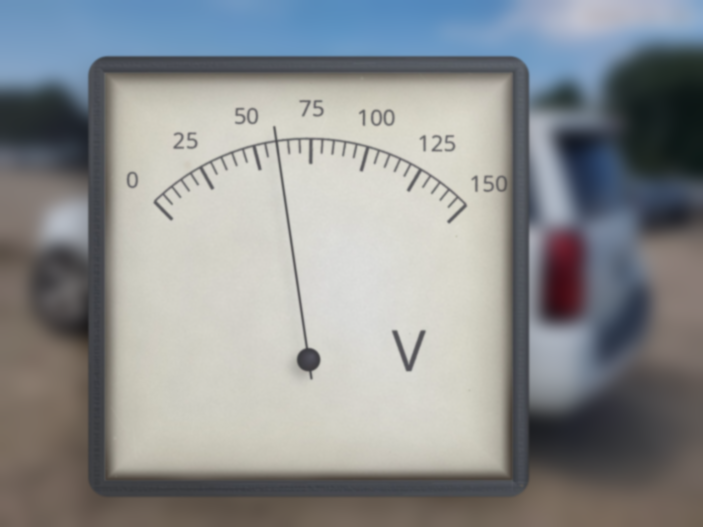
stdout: 60 V
